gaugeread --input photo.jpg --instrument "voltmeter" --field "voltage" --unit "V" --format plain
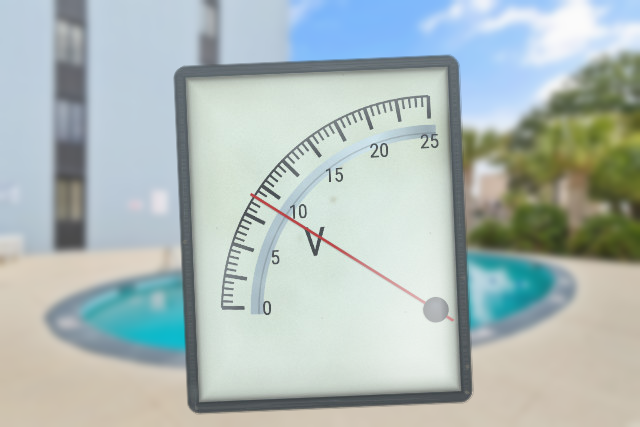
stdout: 9 V
